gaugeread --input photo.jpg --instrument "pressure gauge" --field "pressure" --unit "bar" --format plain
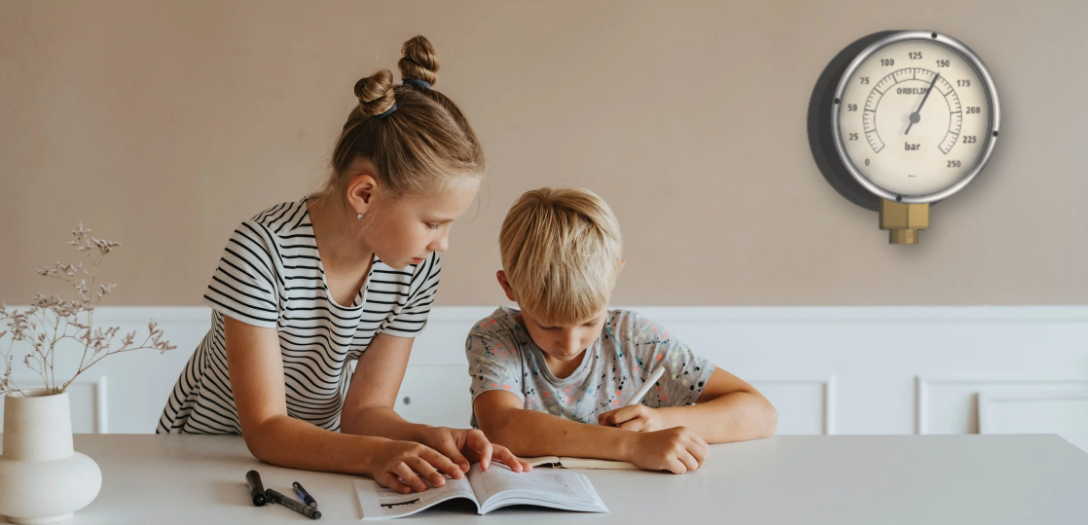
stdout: 150 bar
